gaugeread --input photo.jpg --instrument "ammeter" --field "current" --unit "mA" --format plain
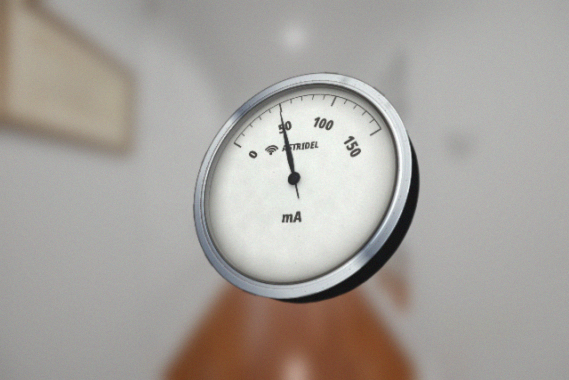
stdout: 50 mA
